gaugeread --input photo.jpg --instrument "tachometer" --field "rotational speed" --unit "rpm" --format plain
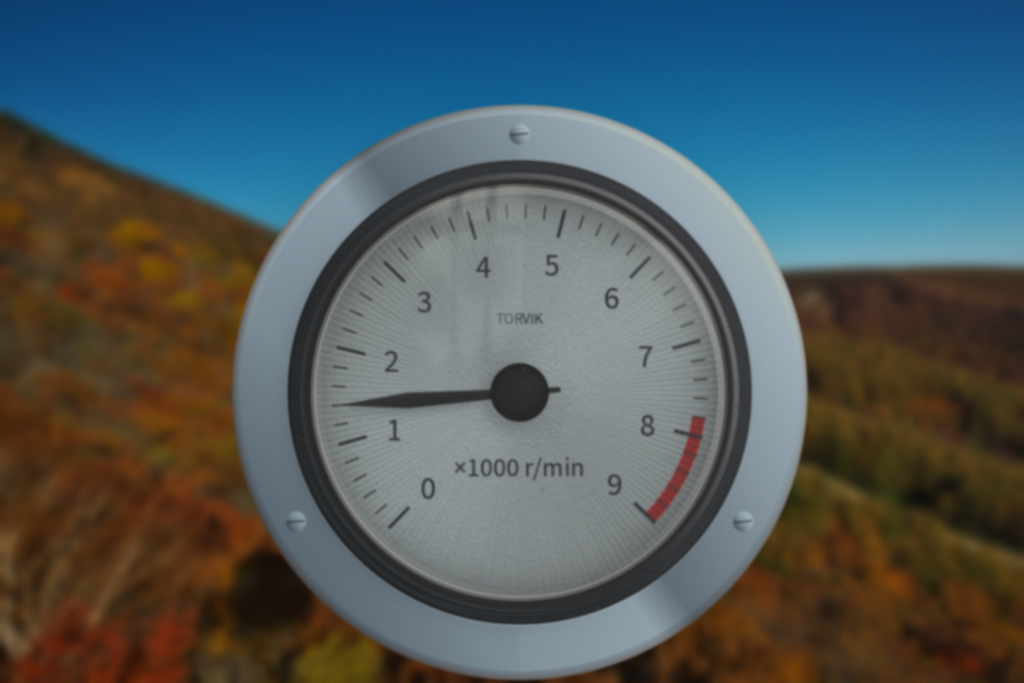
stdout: 1400 rpm
